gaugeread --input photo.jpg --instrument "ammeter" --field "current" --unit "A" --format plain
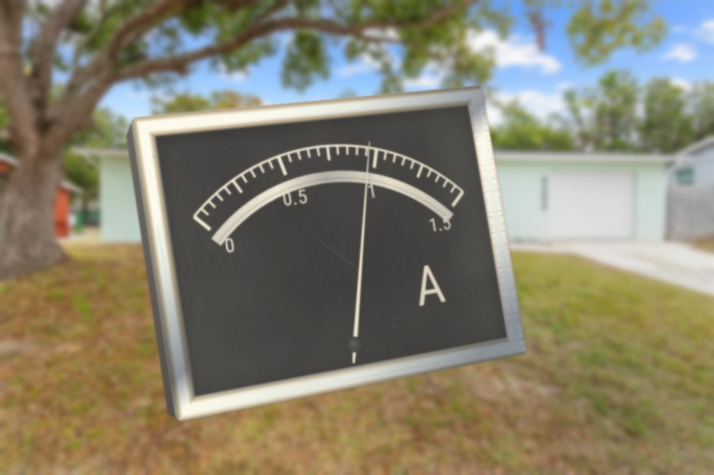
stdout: 0.95 A
